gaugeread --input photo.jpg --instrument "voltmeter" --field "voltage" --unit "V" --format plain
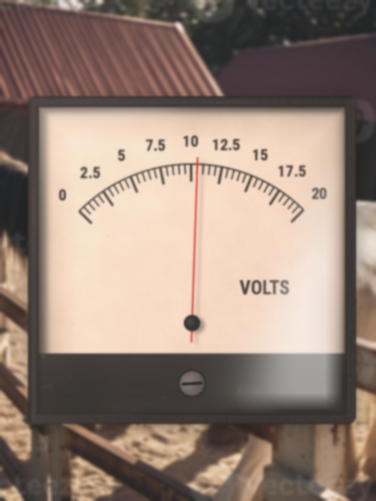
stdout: 10.5 V
